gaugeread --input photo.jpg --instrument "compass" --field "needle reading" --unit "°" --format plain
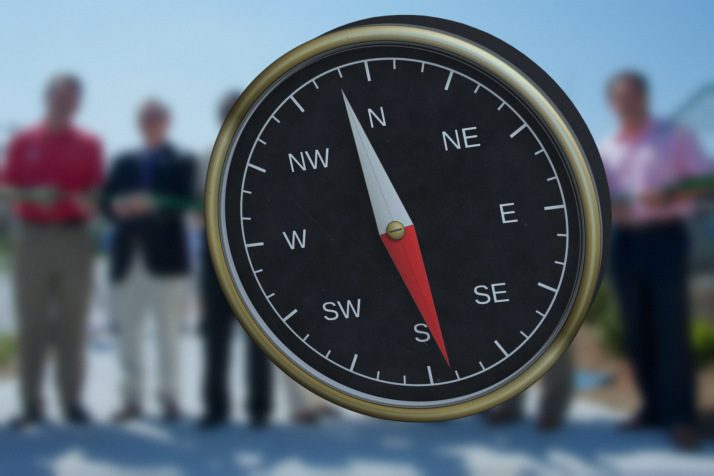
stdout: 170 °
